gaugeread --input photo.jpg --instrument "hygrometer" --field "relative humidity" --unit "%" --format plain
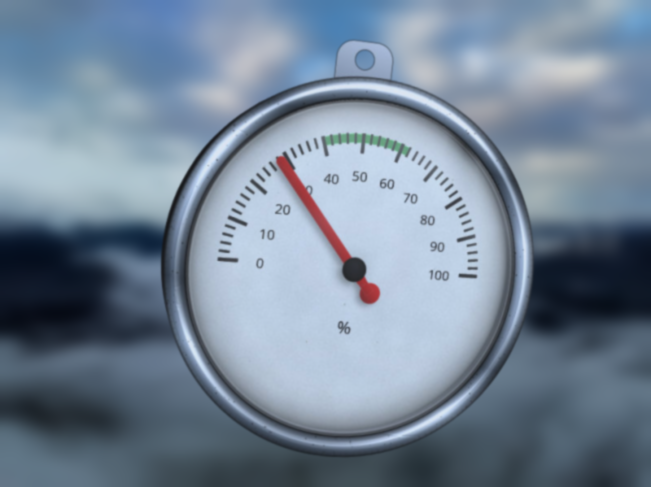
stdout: 28 %
